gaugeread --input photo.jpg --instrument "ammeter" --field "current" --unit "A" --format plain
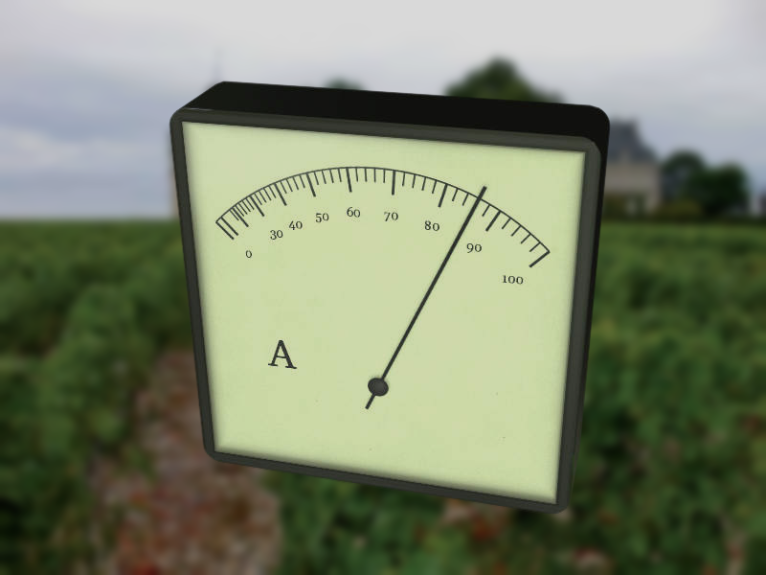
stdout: 86 A
